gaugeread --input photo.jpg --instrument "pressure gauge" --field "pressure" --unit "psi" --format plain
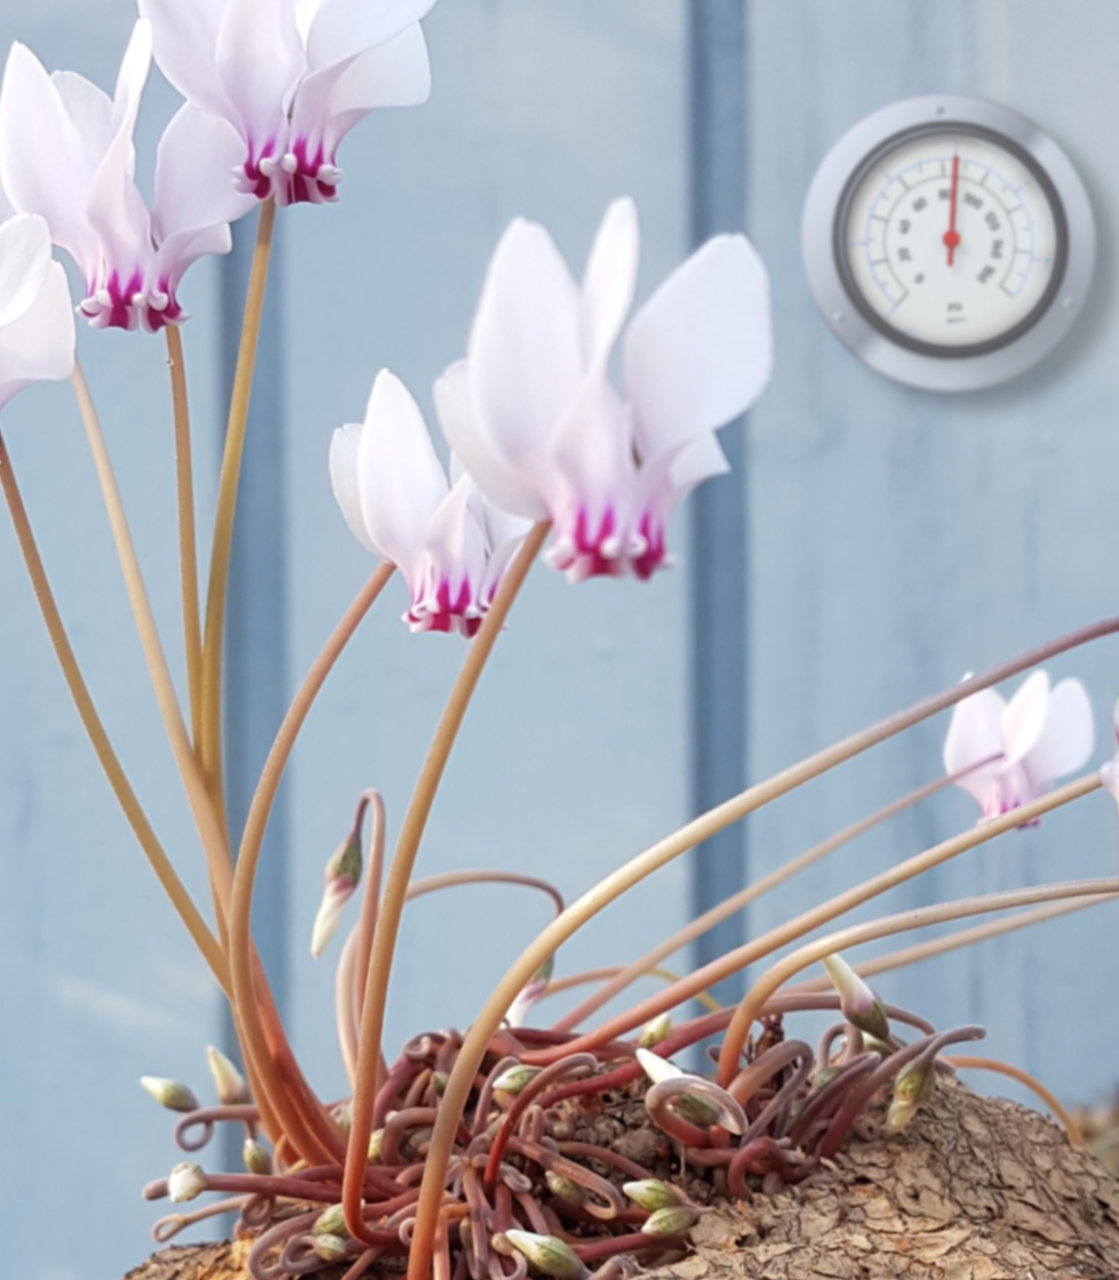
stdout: 85 psi
